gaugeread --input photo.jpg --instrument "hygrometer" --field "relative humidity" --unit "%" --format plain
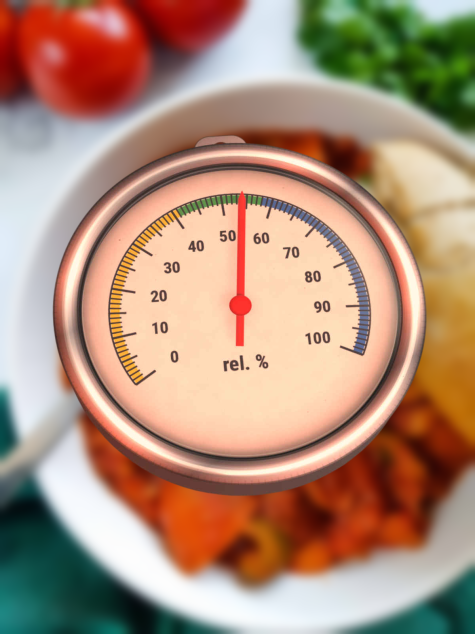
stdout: 54 %
